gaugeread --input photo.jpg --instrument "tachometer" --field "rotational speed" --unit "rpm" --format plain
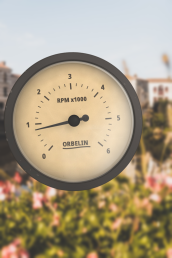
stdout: 800 rpm
